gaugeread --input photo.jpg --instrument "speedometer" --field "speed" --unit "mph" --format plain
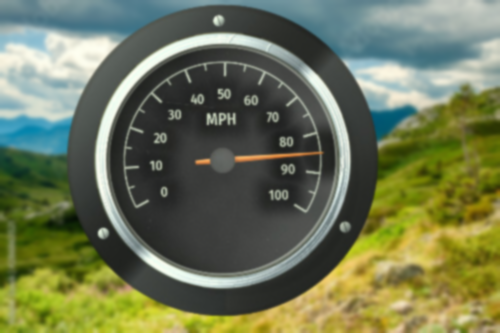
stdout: 85 mph
